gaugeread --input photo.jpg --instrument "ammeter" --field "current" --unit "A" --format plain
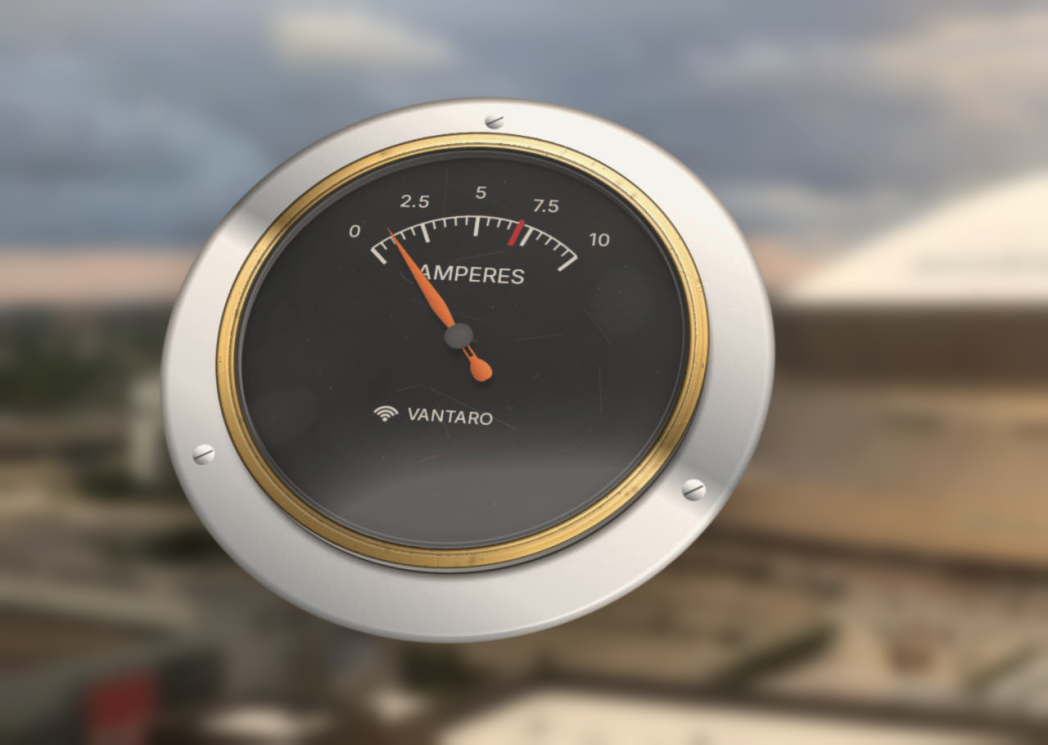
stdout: 1 A
